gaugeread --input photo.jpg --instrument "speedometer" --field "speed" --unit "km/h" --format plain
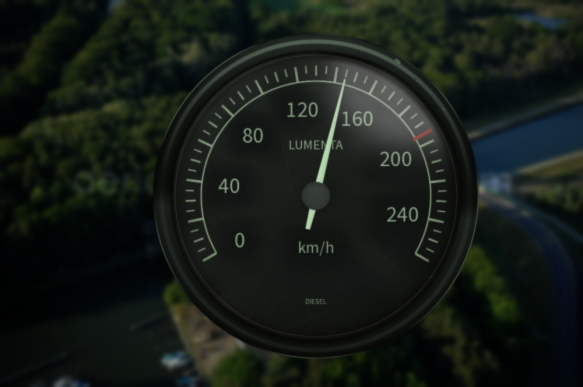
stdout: 145 km/h
